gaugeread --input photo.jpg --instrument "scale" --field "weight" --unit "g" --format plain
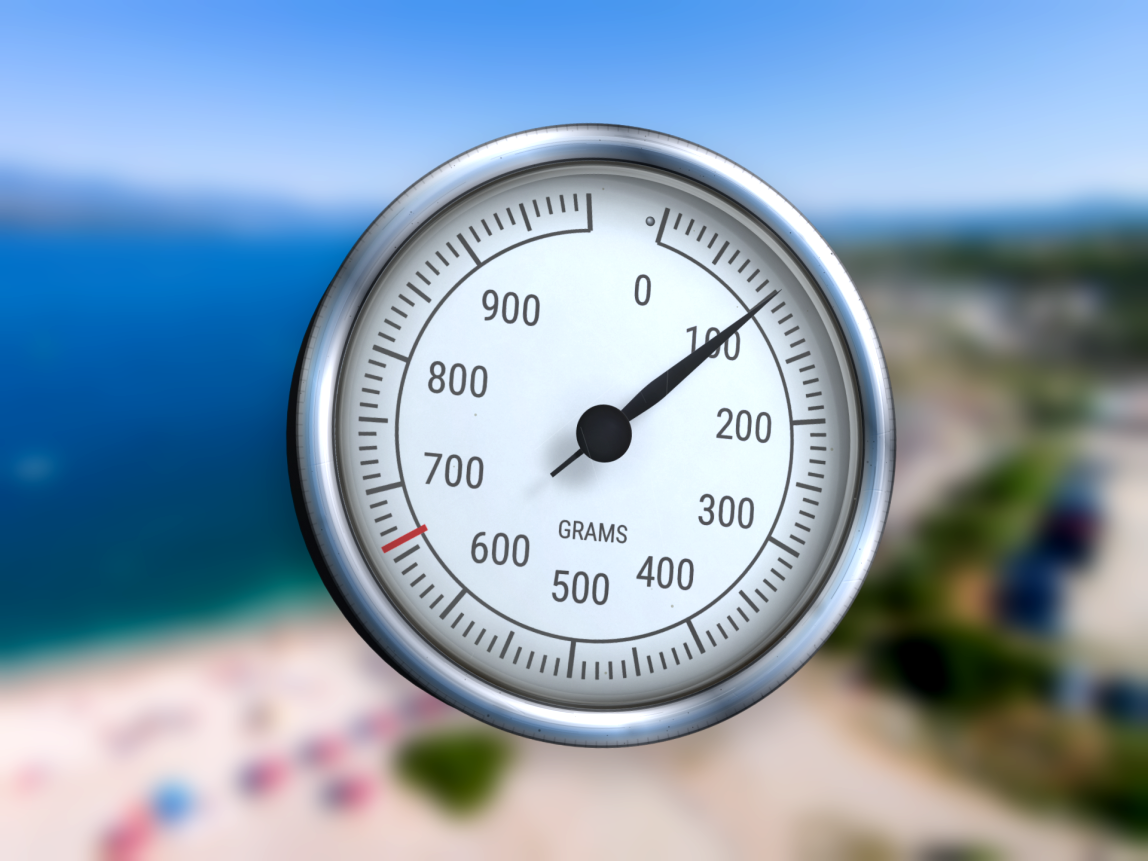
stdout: 100 g
